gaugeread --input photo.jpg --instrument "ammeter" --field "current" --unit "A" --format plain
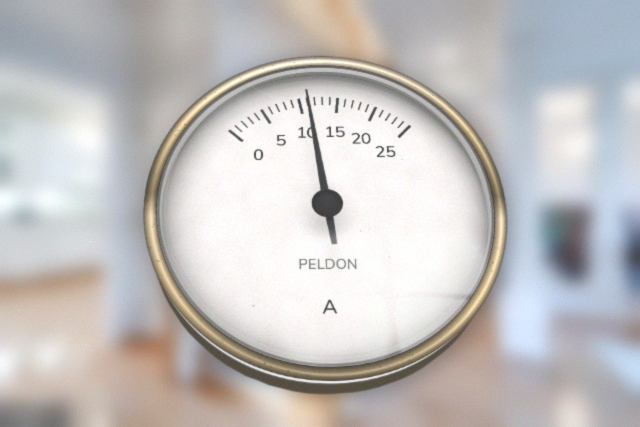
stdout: 11 A
